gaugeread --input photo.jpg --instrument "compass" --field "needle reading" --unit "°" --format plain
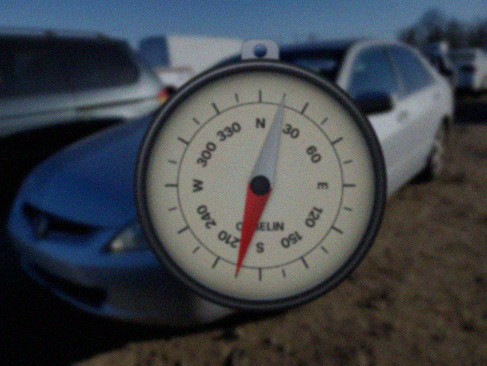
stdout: 195 °
